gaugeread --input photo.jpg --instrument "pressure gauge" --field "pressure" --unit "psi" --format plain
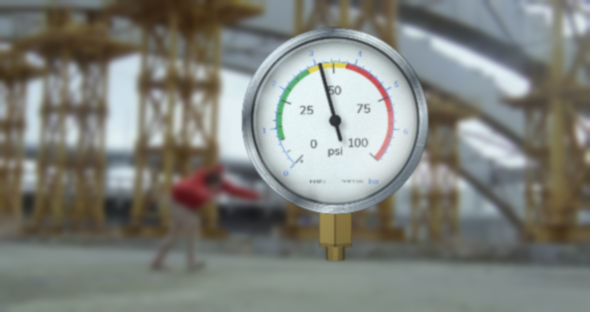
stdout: 45 psi
